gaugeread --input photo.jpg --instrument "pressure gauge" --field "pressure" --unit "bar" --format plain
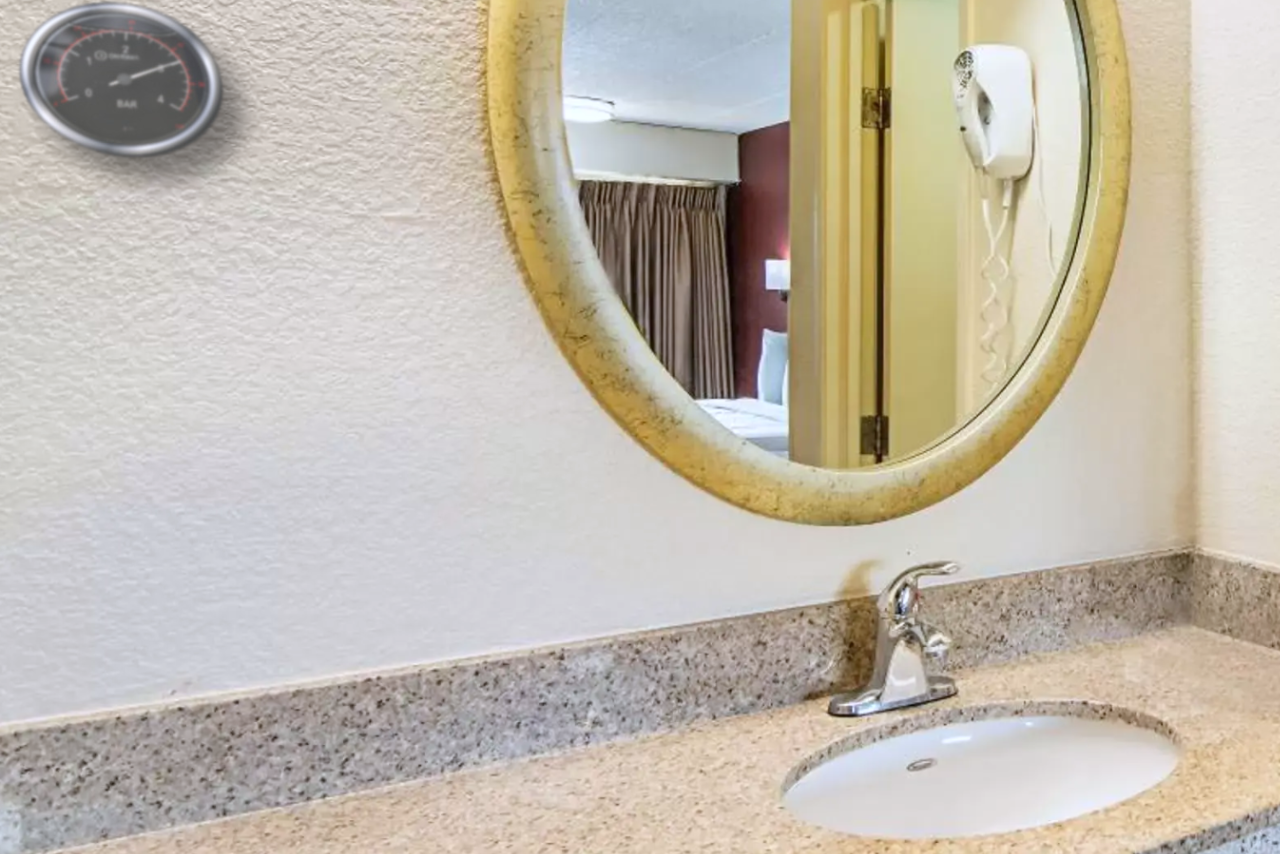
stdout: 3 bar
